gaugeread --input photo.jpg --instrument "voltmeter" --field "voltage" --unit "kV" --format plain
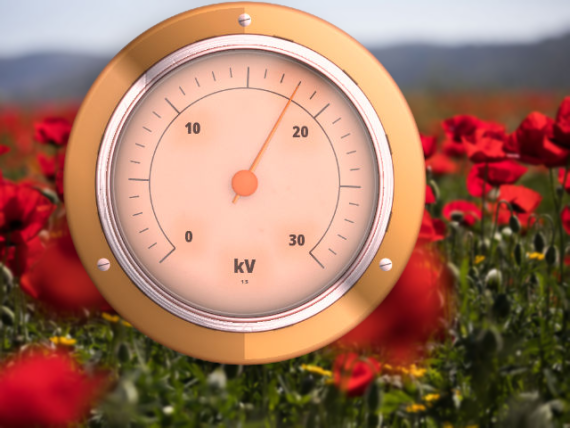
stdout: 18 kV
